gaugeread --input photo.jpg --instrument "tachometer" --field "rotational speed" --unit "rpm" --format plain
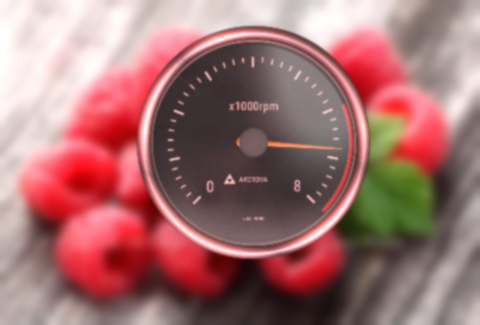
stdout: 6800 rpm
